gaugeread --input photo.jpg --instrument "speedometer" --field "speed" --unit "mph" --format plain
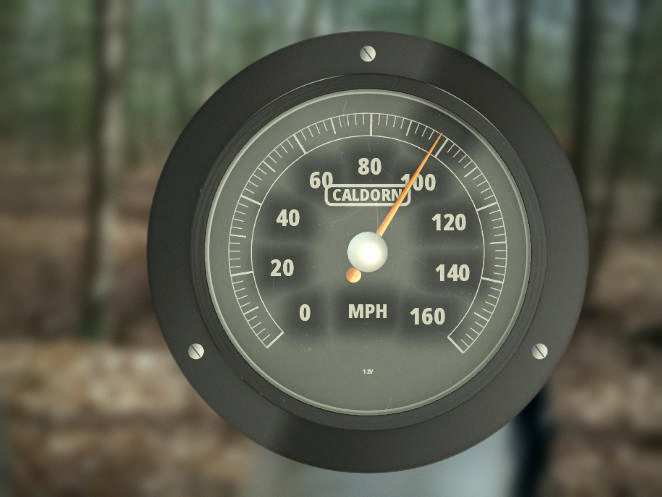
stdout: 98 mph
